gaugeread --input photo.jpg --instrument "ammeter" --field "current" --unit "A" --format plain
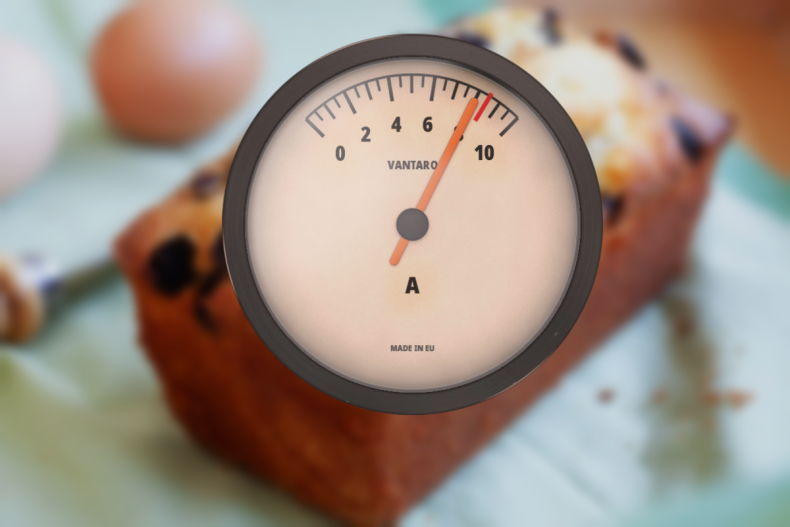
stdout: 8 A
